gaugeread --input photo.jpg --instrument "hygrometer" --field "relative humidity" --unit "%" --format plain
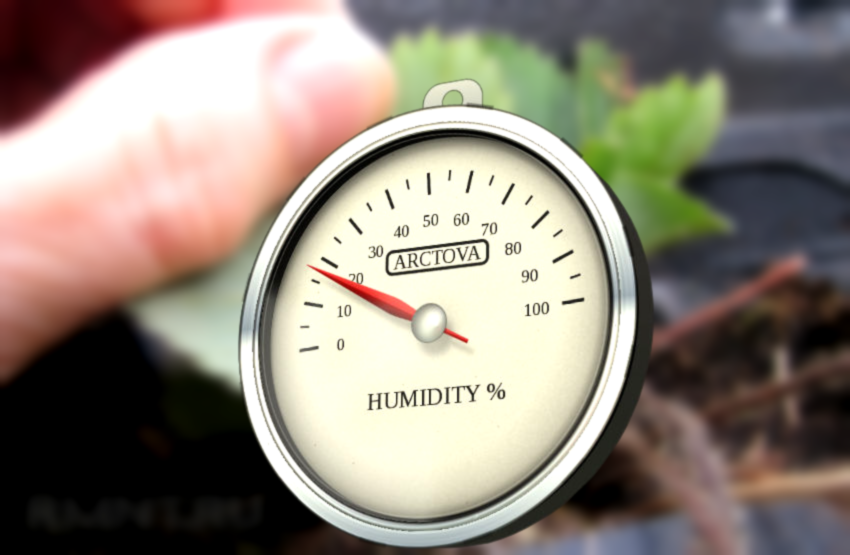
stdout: 17.5 %
